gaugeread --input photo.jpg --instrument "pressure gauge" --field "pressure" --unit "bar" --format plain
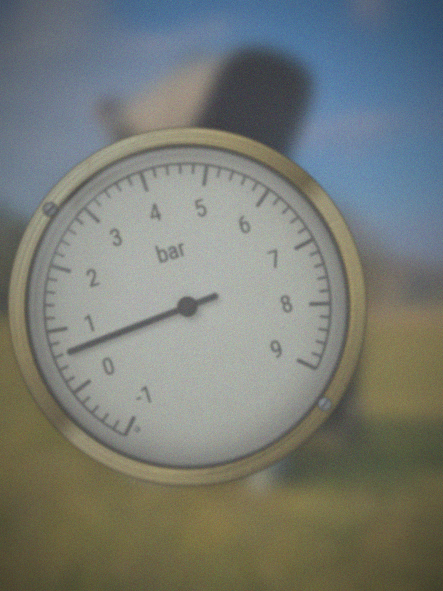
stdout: 0.6 bar
